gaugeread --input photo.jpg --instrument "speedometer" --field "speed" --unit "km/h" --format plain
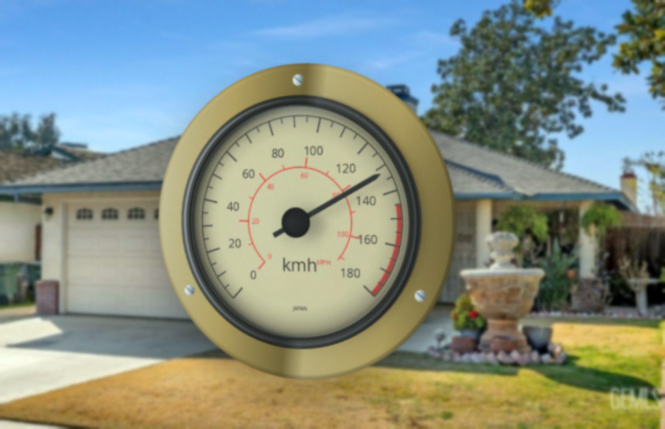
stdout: 132.5 km/h
